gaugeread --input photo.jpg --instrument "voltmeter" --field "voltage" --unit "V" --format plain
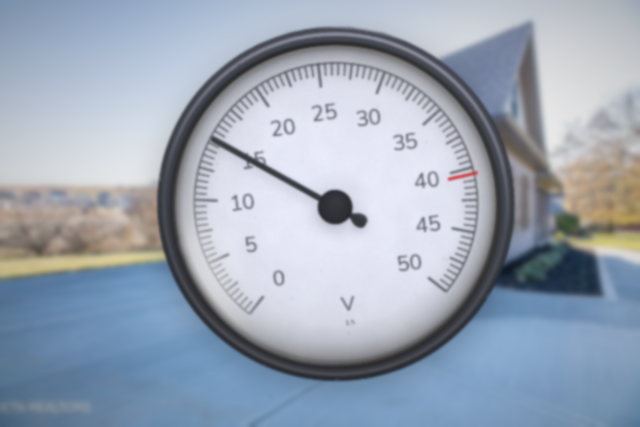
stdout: 15 V
